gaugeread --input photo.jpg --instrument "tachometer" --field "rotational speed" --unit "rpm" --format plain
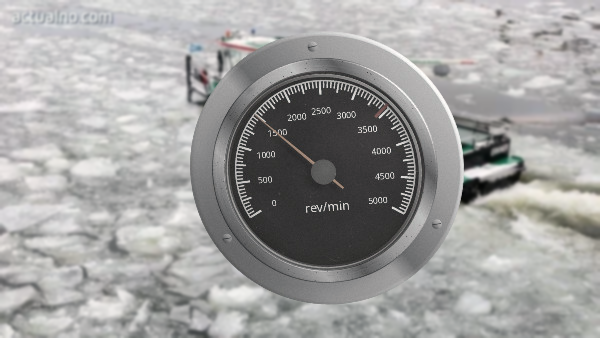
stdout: 1500 rpm
